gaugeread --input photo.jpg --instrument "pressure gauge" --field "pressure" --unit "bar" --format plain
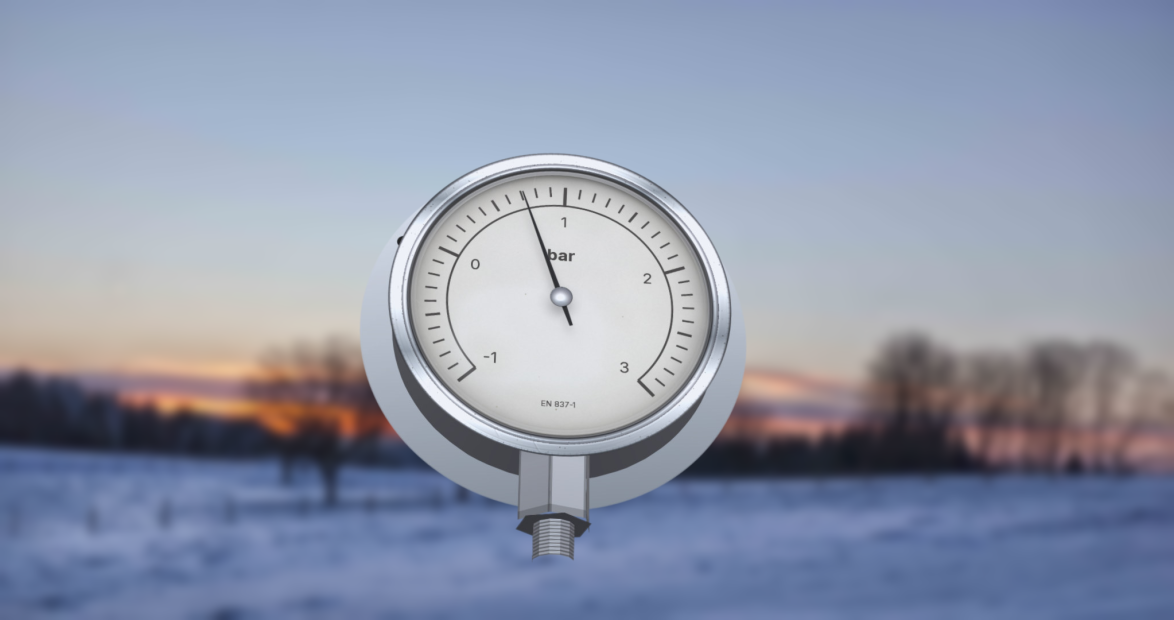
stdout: 0.7 bar
